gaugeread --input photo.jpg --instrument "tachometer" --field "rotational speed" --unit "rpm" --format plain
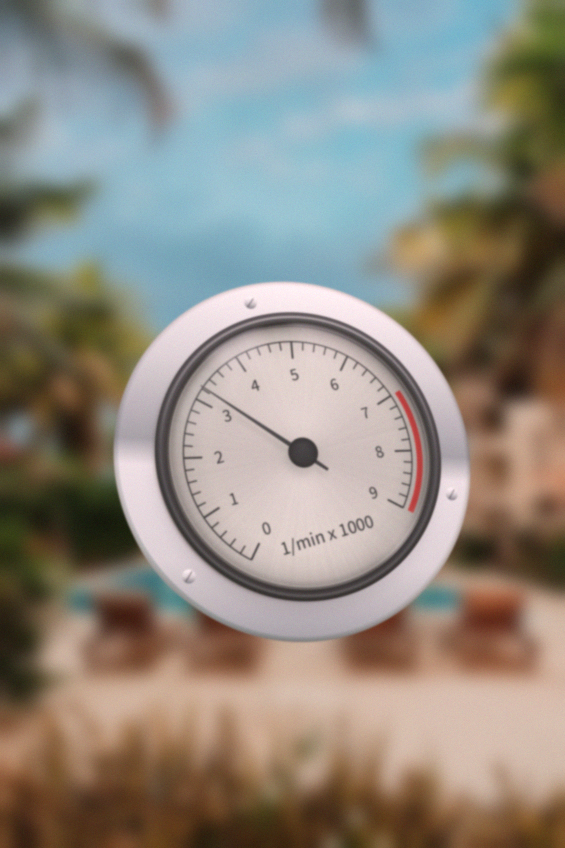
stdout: 3200 rpm
